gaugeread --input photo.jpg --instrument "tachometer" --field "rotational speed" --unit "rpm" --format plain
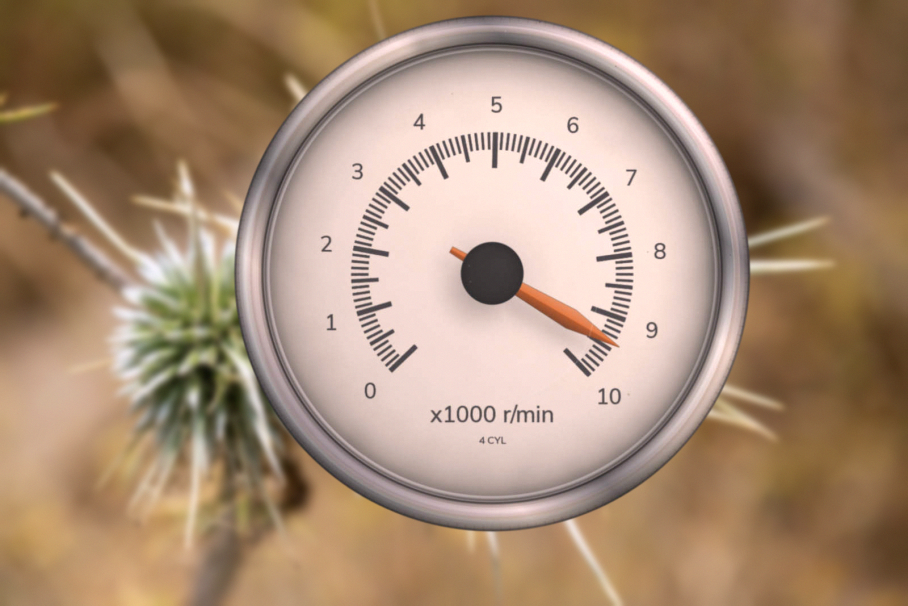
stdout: 9400 rpm
